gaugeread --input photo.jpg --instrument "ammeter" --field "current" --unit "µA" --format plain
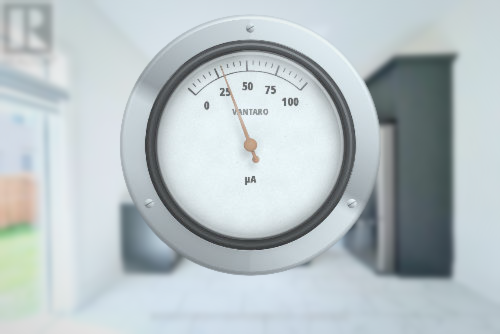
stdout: 30 µA
